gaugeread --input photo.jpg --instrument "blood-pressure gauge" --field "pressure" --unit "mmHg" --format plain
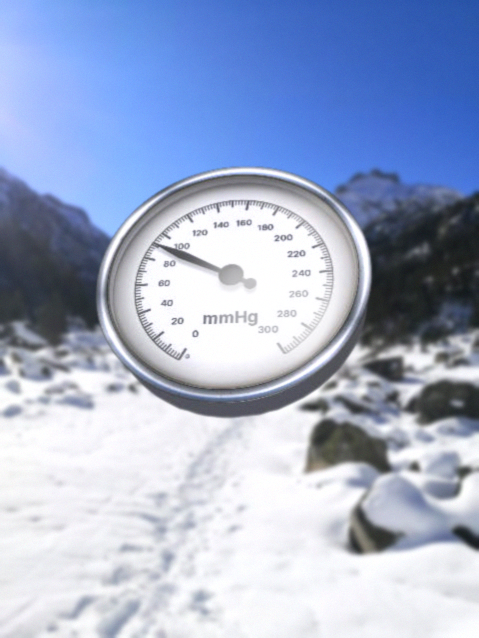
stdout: 90 mmHg
